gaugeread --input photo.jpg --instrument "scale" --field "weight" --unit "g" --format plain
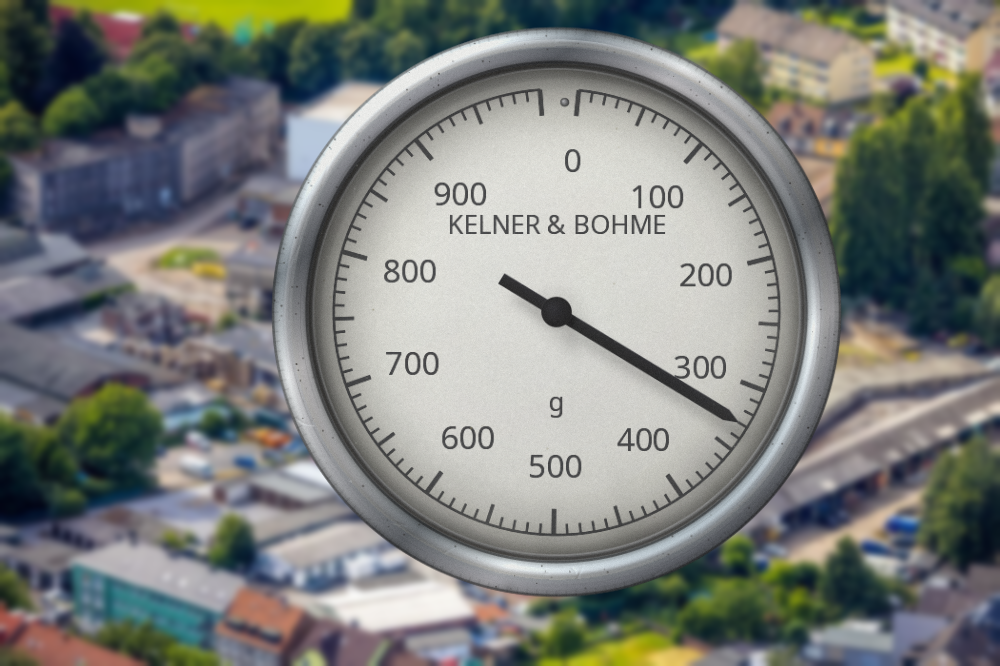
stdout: 330 g
